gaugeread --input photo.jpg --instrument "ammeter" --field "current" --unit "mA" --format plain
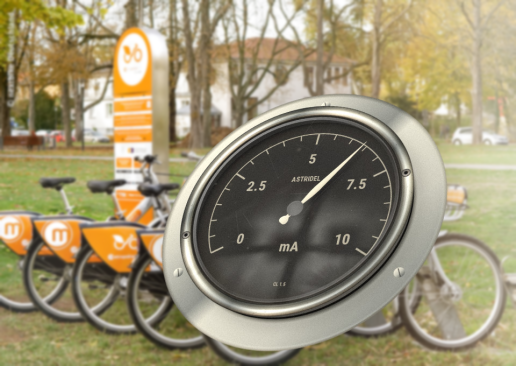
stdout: 6.5 mA
